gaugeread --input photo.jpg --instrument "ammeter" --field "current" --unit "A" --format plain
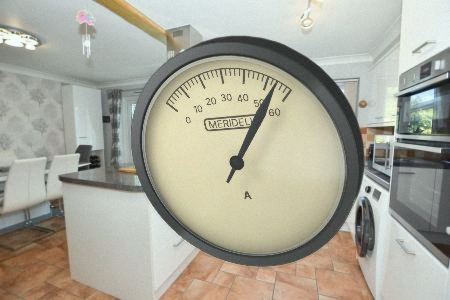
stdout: 54 A
